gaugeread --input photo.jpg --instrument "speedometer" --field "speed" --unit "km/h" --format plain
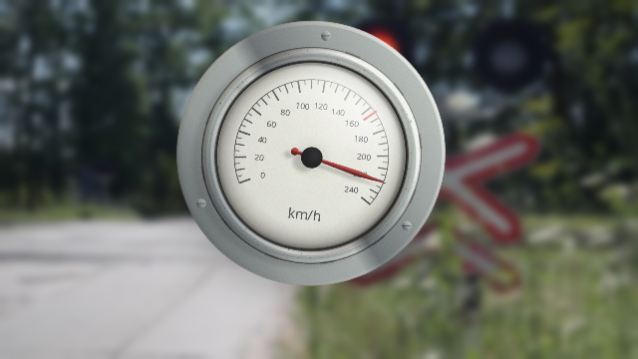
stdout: 220 km/h
